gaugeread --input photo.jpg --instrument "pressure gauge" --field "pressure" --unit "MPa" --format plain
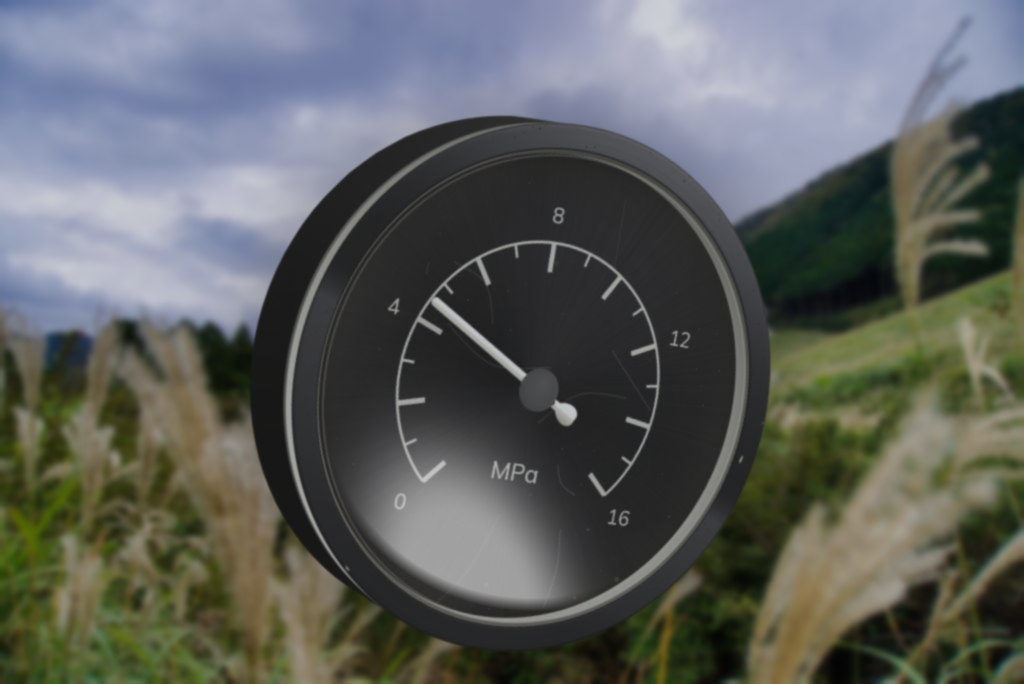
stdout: 4.5 MPa
